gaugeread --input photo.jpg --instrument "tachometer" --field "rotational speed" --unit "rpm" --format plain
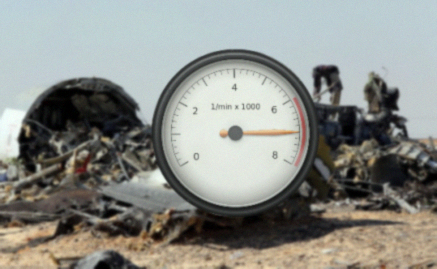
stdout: 7000 rpm
